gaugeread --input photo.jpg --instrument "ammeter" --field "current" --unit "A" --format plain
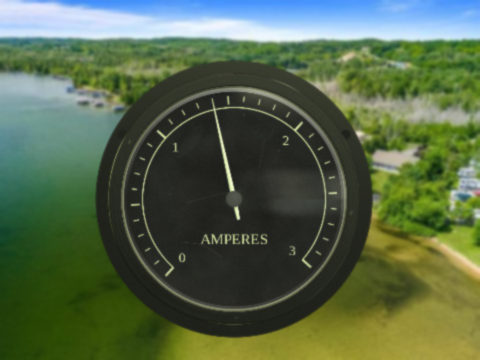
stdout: 1.4 A
